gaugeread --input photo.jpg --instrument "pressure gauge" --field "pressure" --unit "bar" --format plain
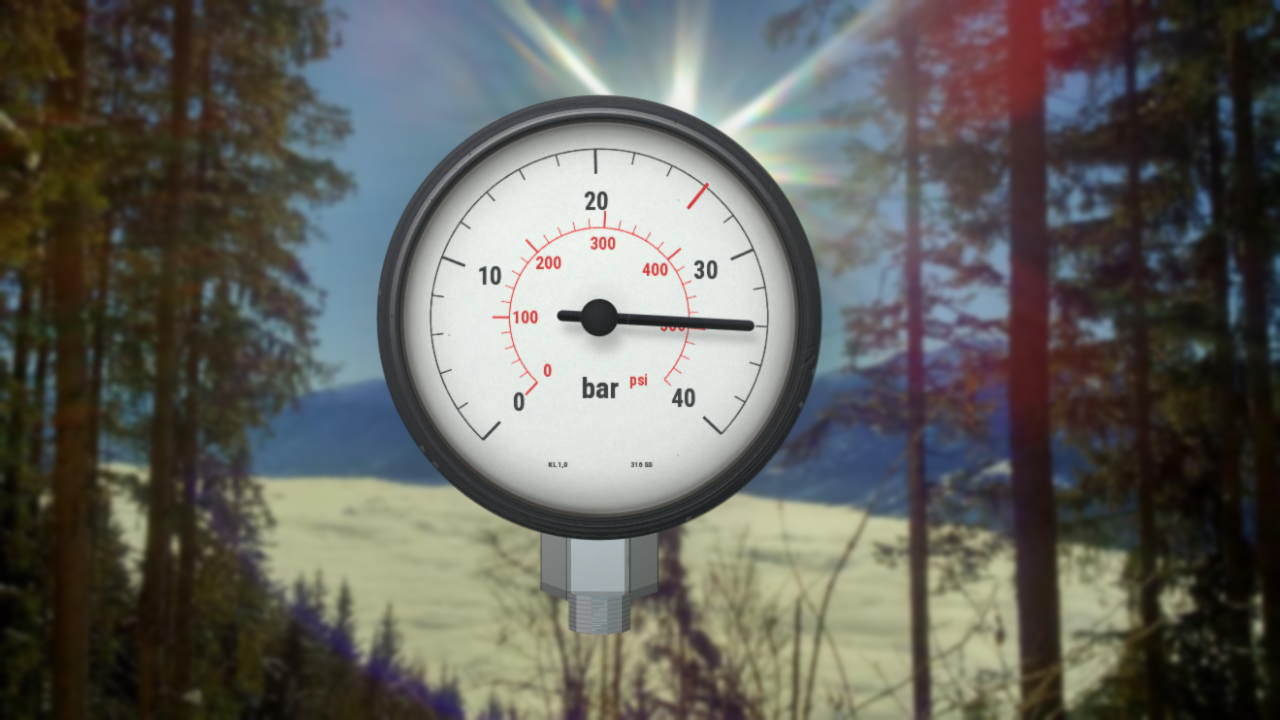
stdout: 34 bar
